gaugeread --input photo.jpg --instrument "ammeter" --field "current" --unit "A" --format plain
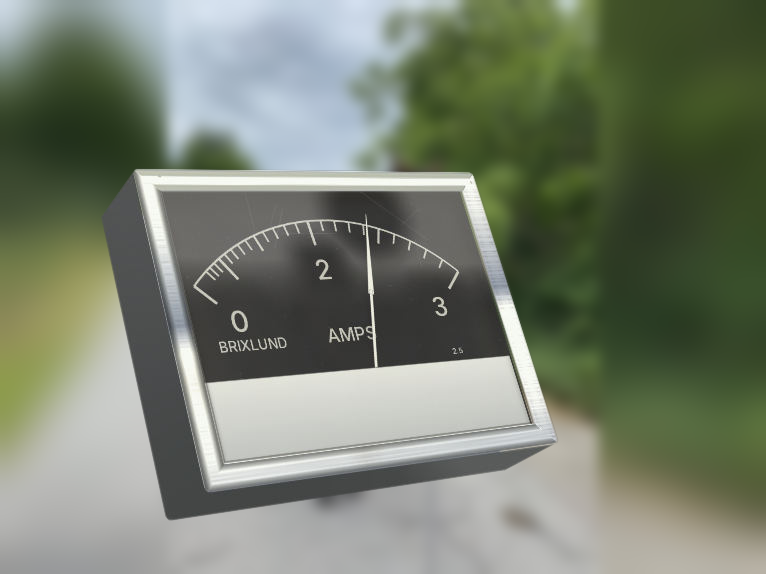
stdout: 2.4 A
